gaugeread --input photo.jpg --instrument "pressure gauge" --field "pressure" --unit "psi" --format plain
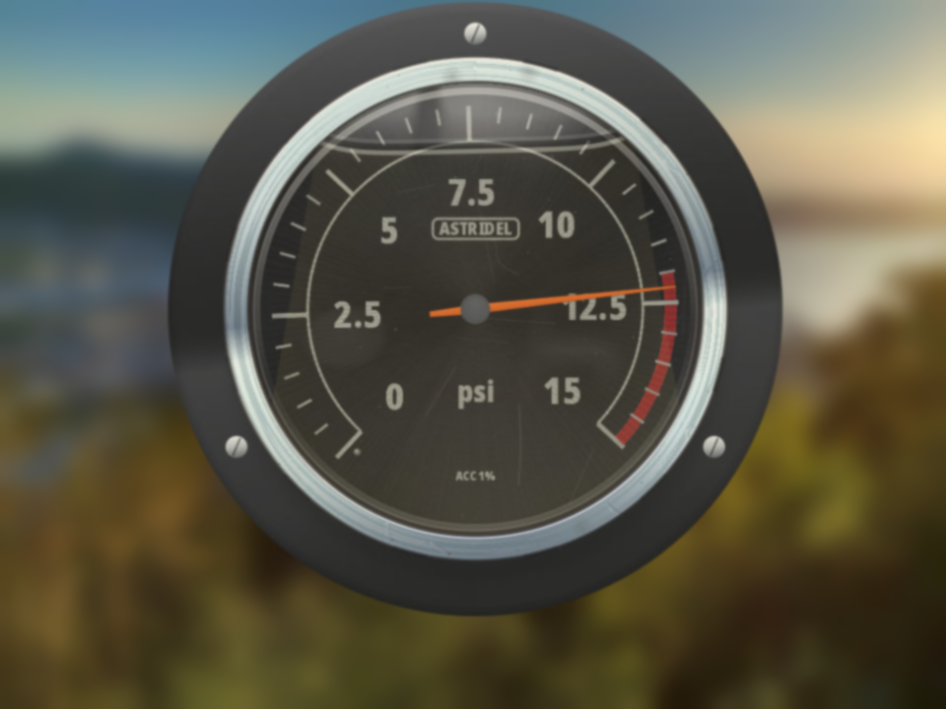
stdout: 12.25 psi
